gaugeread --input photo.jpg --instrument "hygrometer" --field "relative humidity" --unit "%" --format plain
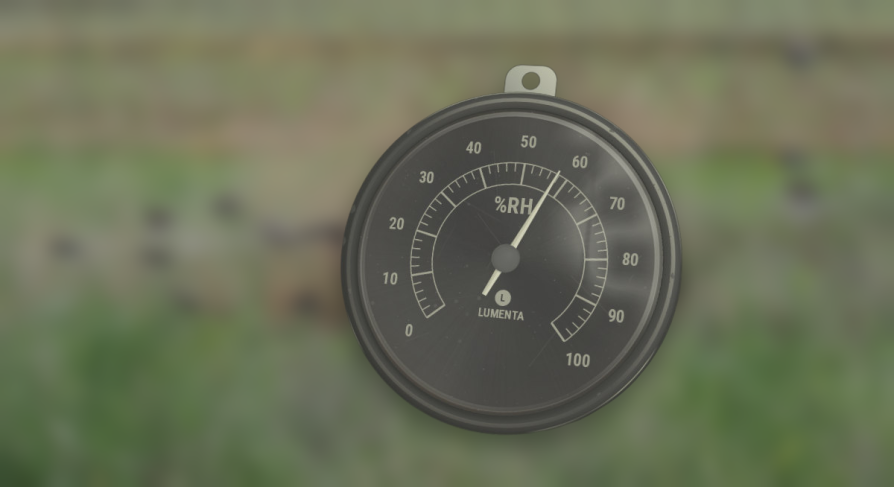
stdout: 58 %
